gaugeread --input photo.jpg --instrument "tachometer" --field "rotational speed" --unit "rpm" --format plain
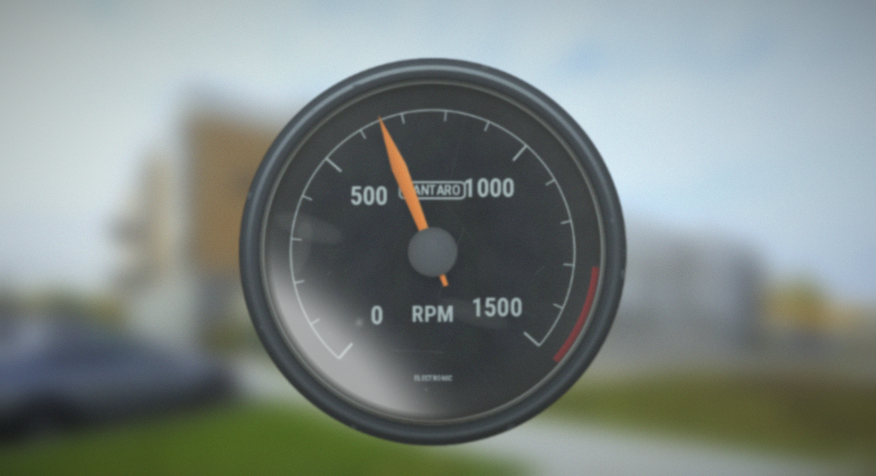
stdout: 650 rpm
